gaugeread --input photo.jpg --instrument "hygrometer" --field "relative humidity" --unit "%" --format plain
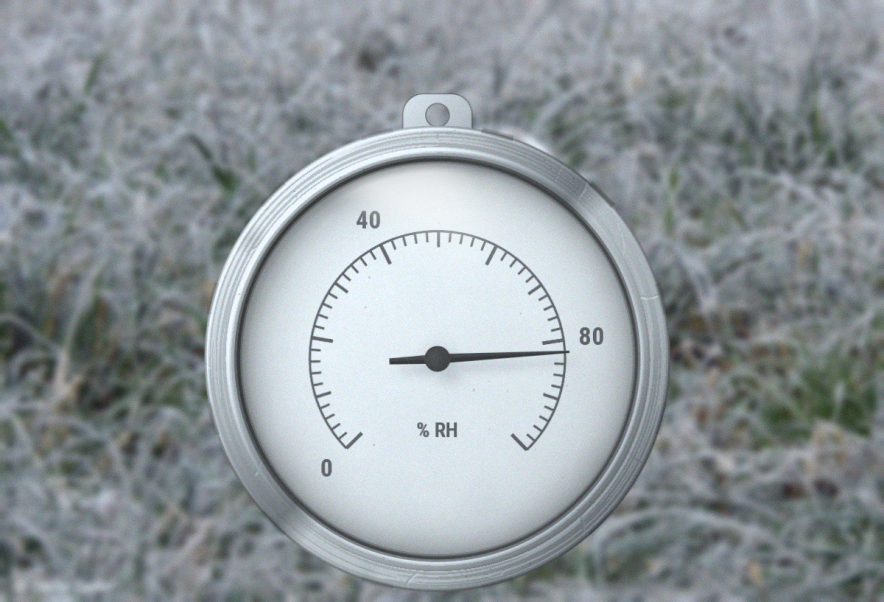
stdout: 82 %
